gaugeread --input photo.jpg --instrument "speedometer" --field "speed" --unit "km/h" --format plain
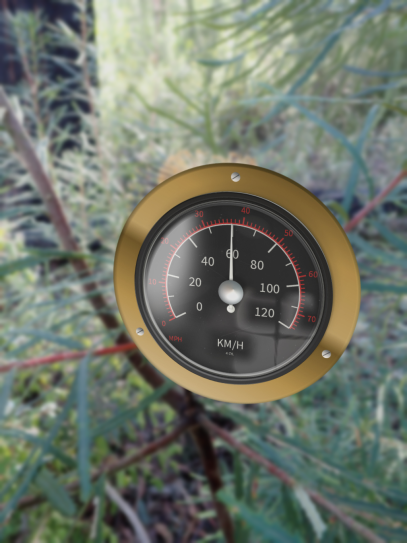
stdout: 60 km/h
